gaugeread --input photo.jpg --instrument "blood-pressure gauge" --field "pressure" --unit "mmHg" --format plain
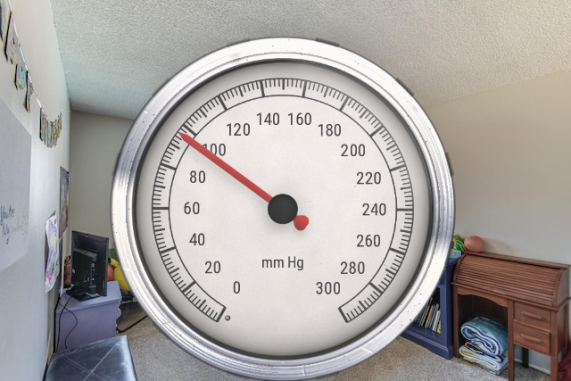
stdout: 96 mmHg
